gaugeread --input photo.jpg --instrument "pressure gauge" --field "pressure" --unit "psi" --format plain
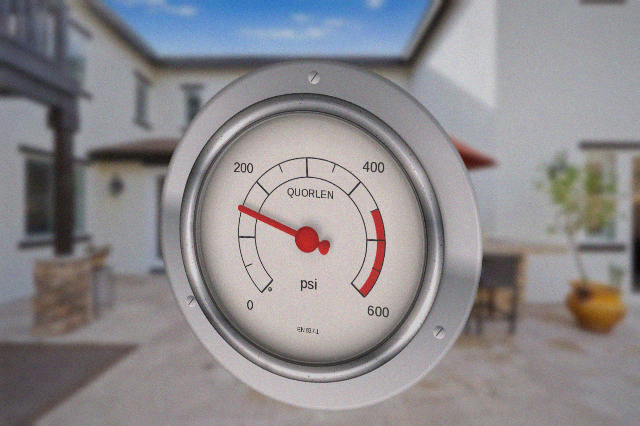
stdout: 150 psi
